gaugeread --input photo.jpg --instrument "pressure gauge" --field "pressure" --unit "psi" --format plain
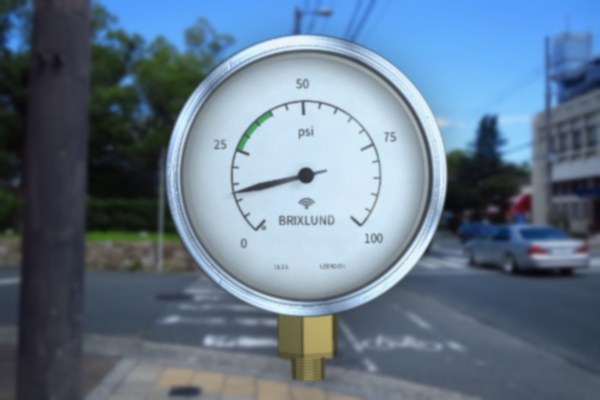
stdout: 12.5 psi
